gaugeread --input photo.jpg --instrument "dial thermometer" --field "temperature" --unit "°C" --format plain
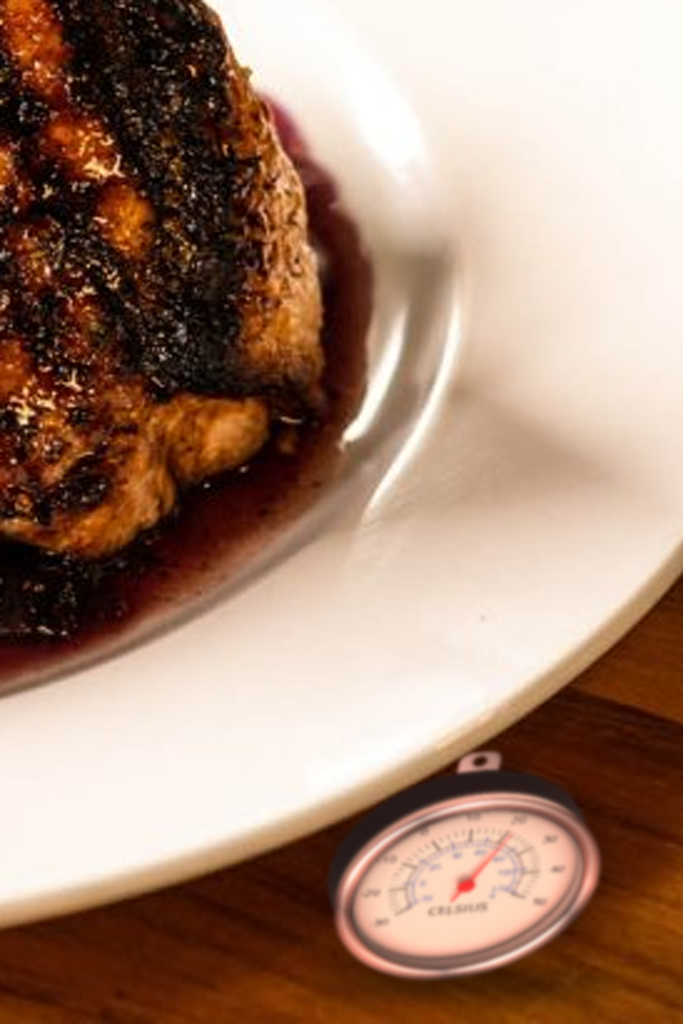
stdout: 20 °C
